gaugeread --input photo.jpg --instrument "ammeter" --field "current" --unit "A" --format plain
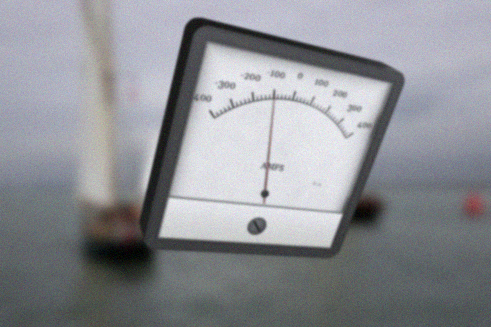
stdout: -100 A
